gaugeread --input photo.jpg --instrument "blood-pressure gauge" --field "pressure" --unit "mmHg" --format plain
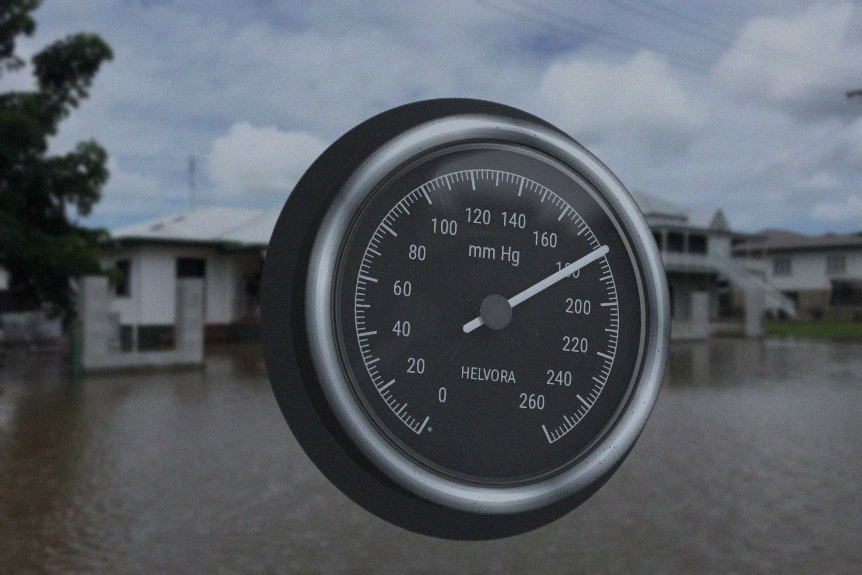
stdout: 180 mmHg
